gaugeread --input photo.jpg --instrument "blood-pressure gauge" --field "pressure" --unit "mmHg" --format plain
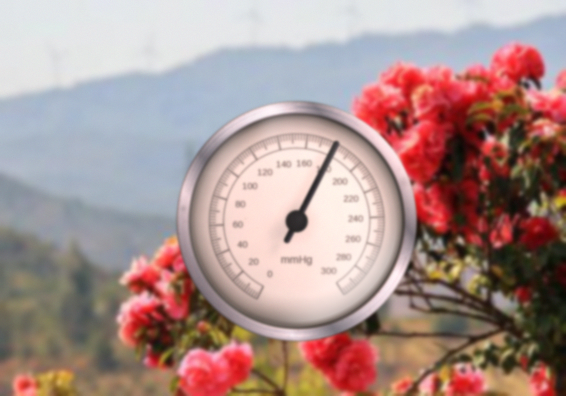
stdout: 180 mmHg
